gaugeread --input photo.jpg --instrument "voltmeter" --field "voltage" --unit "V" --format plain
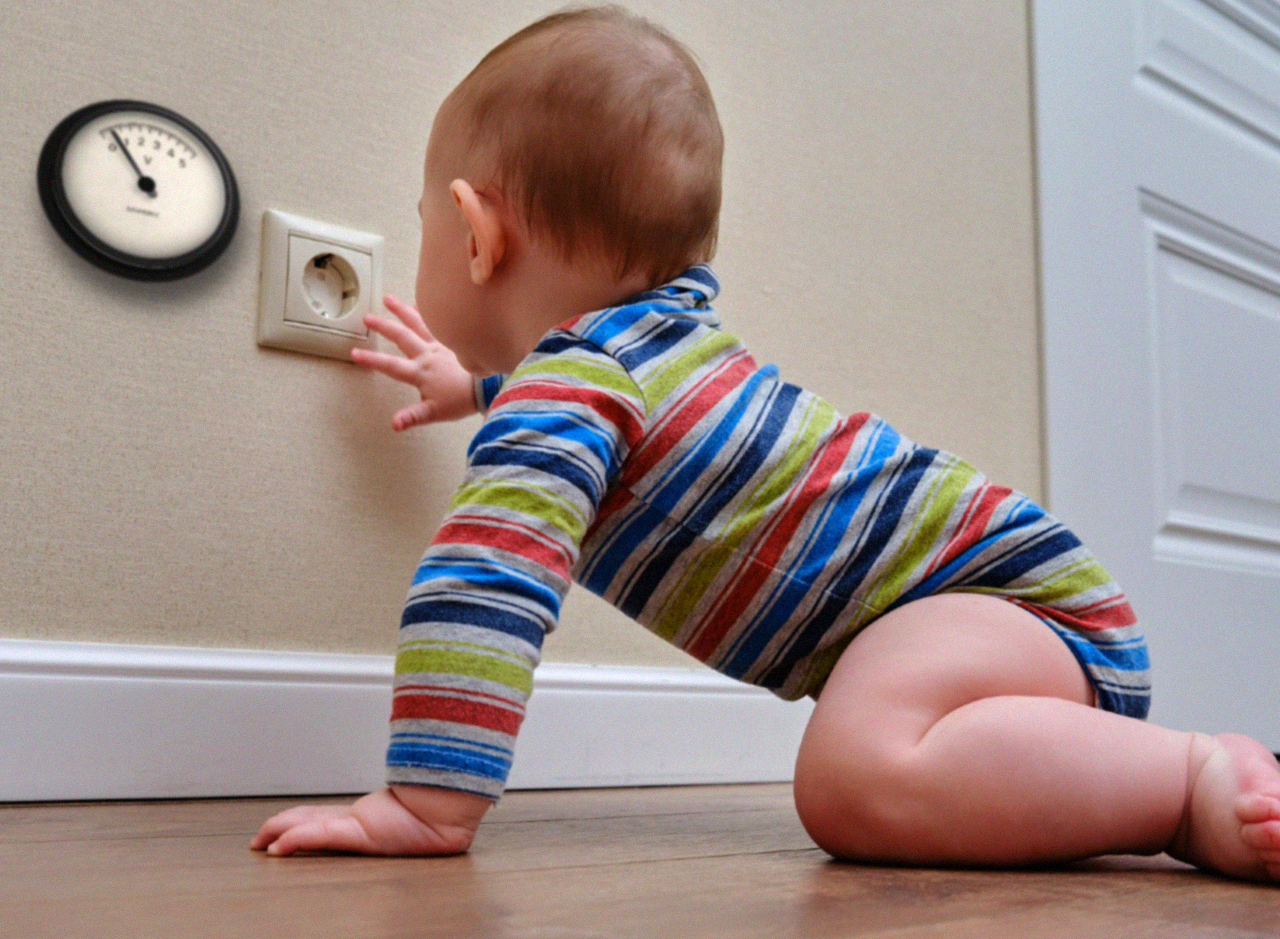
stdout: 0.5 V
